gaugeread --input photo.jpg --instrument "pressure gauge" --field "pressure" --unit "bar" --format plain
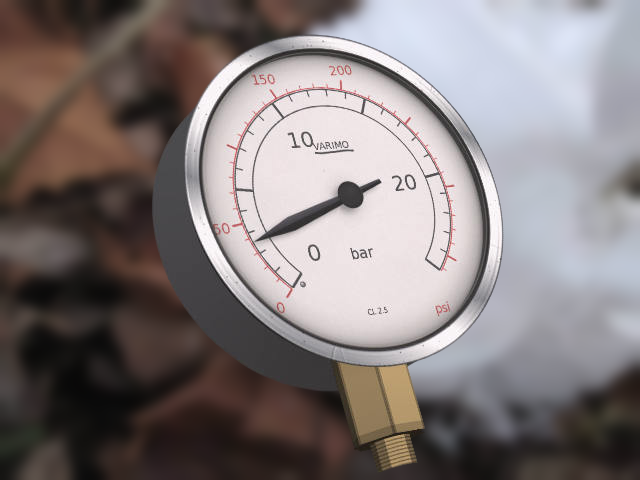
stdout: 2.5 bar
